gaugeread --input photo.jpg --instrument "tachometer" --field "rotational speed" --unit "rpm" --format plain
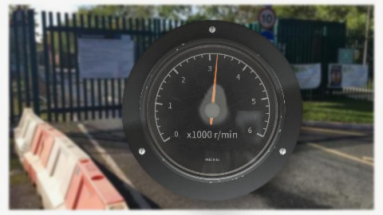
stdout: 3200 rpm
